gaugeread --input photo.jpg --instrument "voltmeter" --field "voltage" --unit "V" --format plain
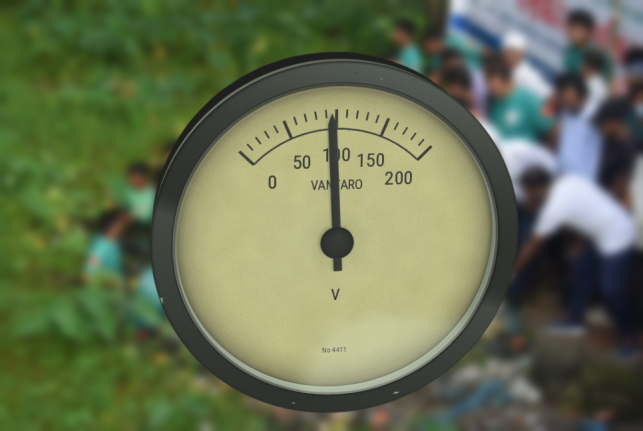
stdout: 95 V
